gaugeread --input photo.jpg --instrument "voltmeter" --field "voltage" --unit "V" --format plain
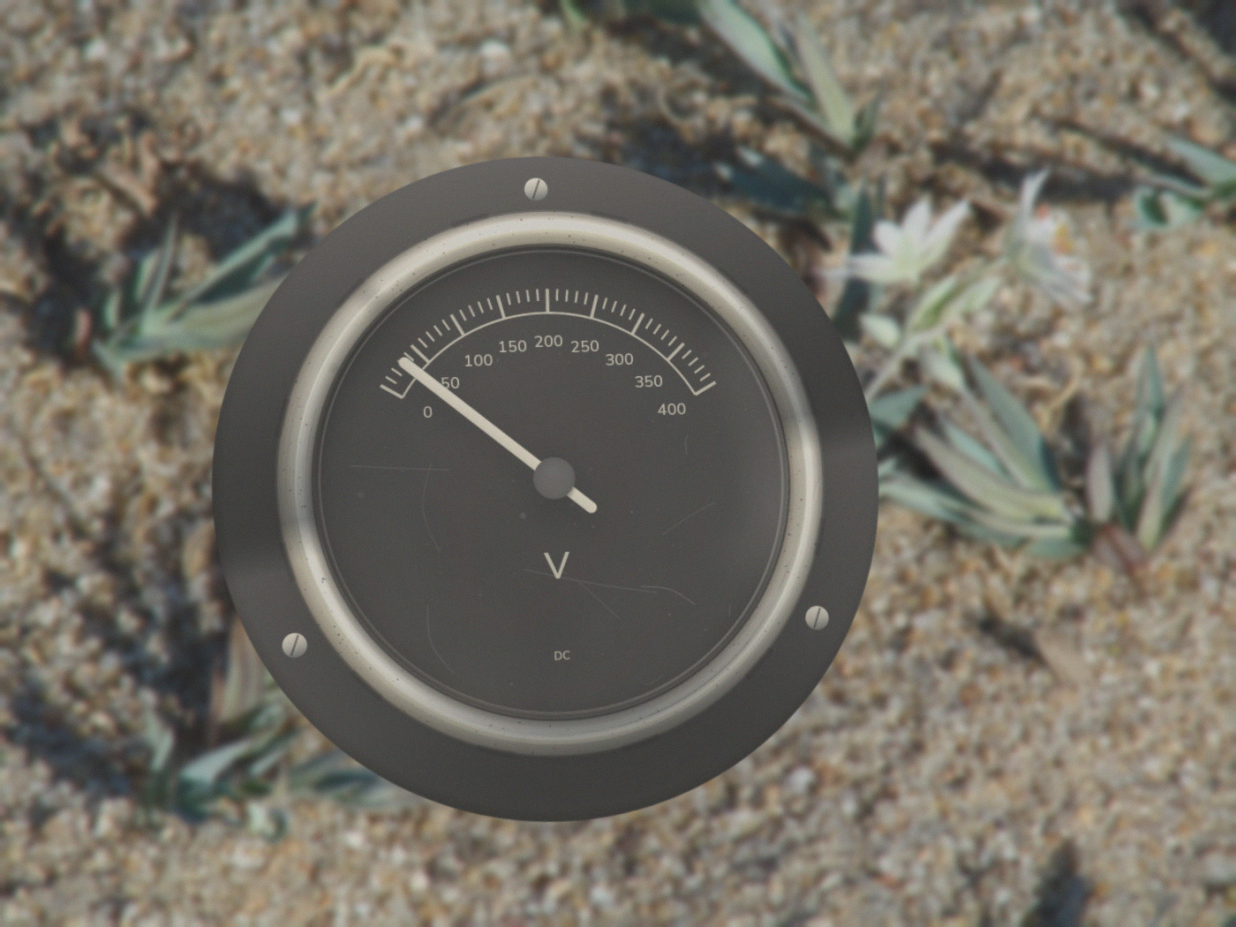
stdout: 30 V
